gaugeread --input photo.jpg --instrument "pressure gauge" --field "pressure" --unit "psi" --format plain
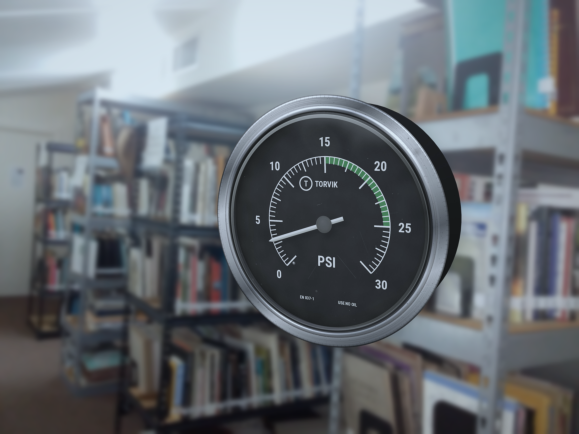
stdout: 3 psi
